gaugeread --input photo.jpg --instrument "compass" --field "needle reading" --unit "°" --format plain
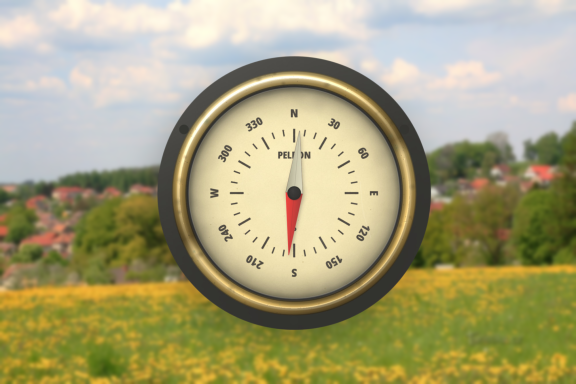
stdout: 185 °
